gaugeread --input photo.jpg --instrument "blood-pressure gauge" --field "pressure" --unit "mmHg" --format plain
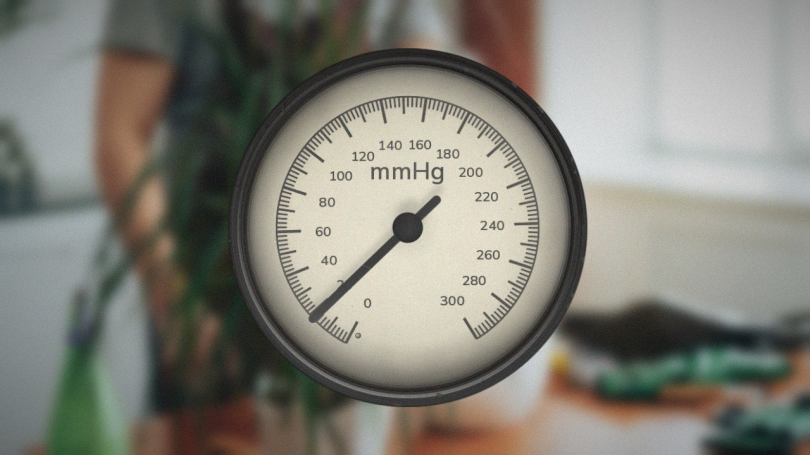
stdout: 18 mmHg
